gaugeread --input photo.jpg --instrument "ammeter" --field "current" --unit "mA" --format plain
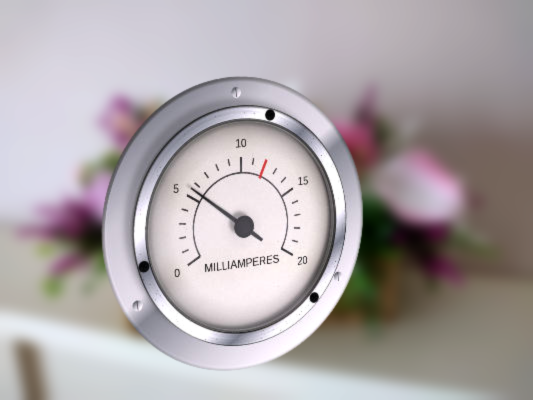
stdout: 5.5 mA
